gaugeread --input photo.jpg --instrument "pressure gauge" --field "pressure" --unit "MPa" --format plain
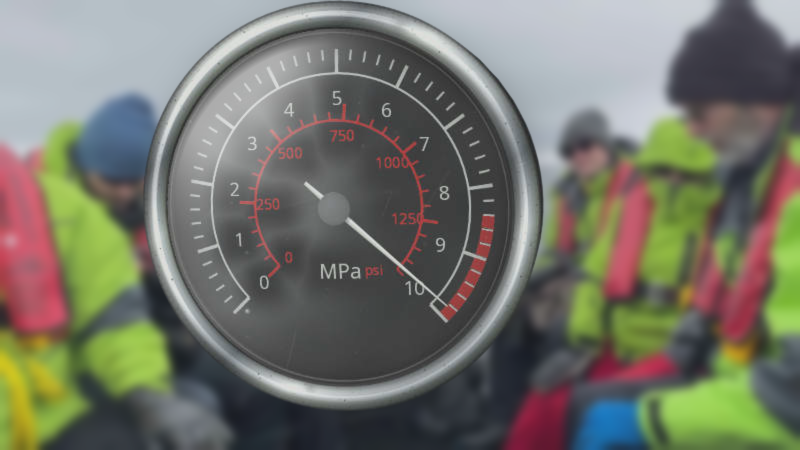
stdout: 9.8 MPa
